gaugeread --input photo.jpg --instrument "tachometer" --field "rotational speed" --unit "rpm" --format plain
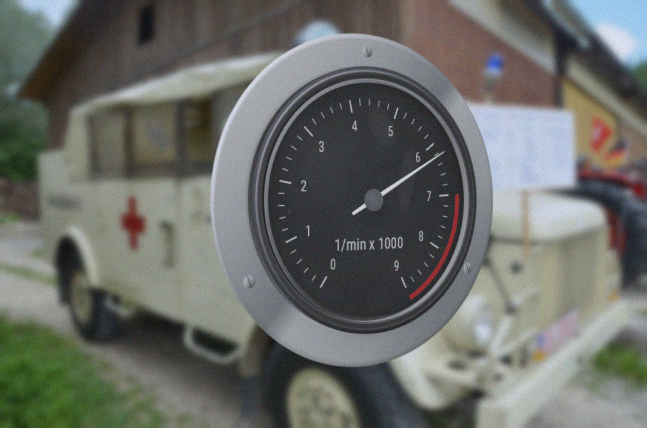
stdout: 6200 rpm
